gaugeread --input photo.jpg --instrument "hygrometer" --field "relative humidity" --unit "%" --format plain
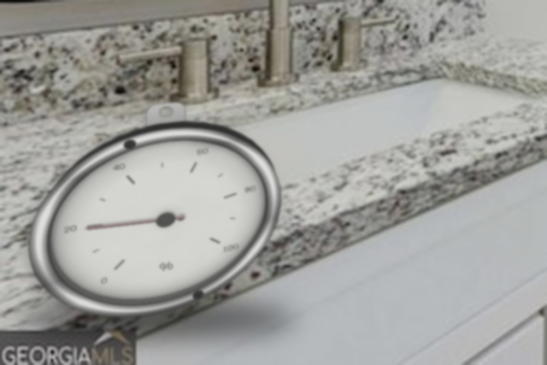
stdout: 20 %
